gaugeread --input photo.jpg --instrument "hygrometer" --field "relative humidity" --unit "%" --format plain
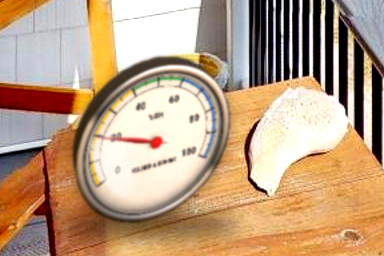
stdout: 20 %
